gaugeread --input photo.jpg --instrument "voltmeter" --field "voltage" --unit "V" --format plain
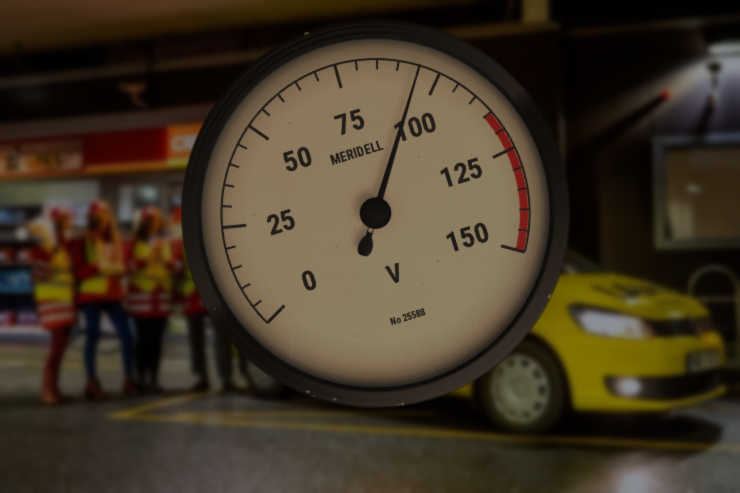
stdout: 95 V
